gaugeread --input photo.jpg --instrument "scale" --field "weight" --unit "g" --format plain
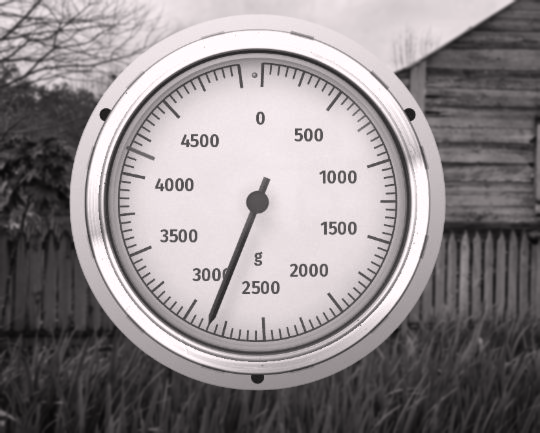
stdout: 2850 g
